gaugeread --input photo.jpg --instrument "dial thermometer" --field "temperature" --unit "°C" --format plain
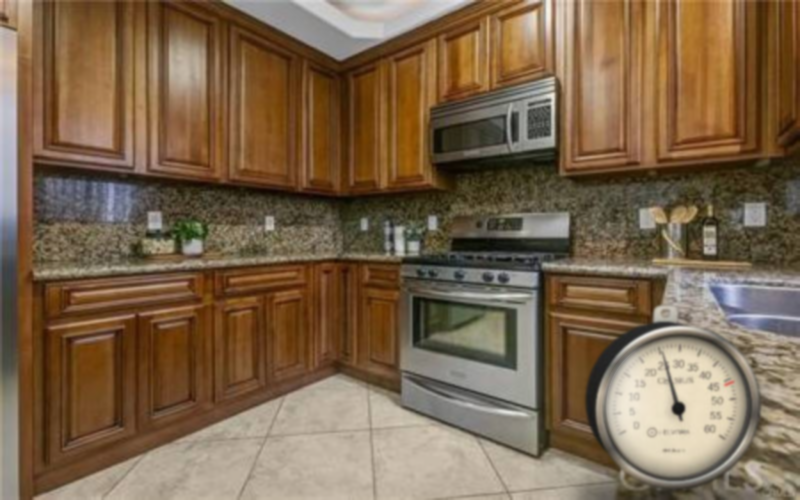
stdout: 25 °C
